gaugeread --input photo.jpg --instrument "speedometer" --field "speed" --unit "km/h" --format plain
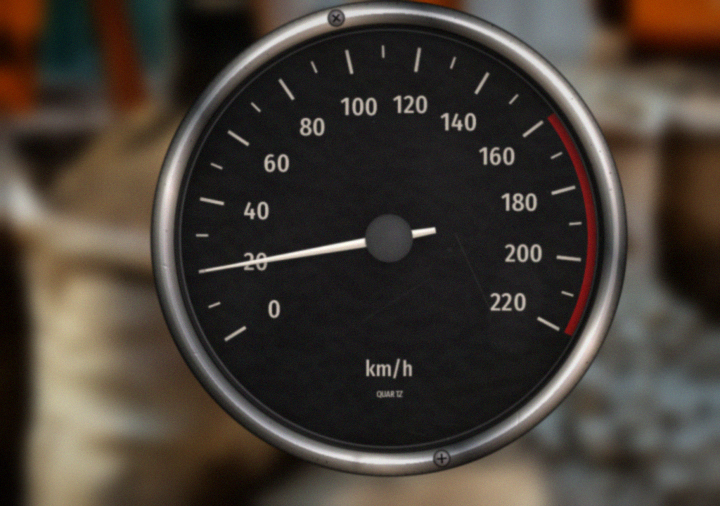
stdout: 20 km/h
